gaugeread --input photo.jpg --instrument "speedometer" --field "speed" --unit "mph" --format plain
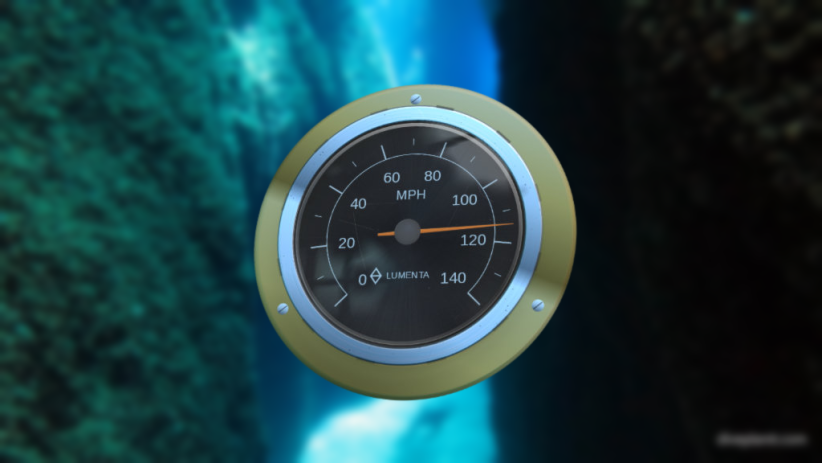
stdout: 115 mph
